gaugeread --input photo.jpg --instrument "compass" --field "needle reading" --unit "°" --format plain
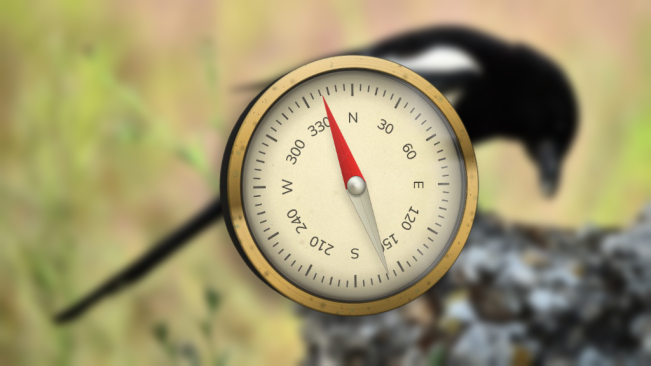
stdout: 340 °
